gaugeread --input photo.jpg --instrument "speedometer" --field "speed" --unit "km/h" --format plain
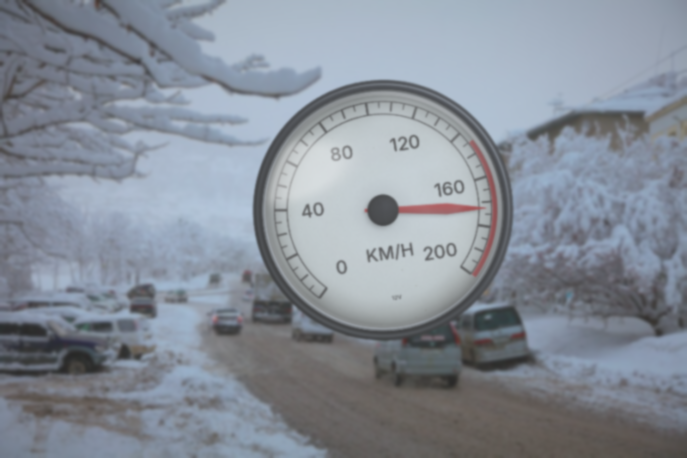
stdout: 172.5 km/h
